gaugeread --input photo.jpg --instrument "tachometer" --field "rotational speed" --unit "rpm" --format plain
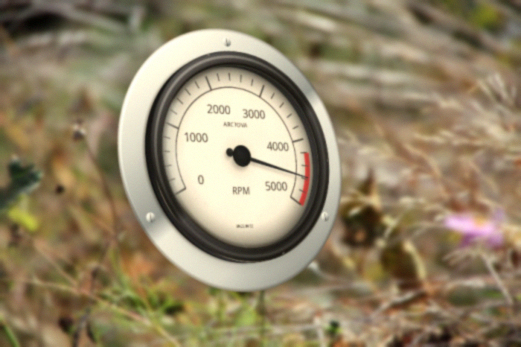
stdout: 4600 rpm
